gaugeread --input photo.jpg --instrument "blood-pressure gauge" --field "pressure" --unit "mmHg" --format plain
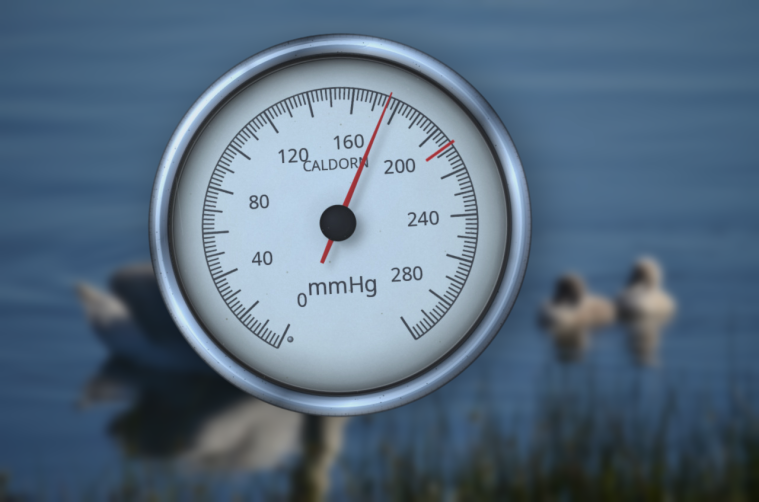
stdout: 176 mmHg
